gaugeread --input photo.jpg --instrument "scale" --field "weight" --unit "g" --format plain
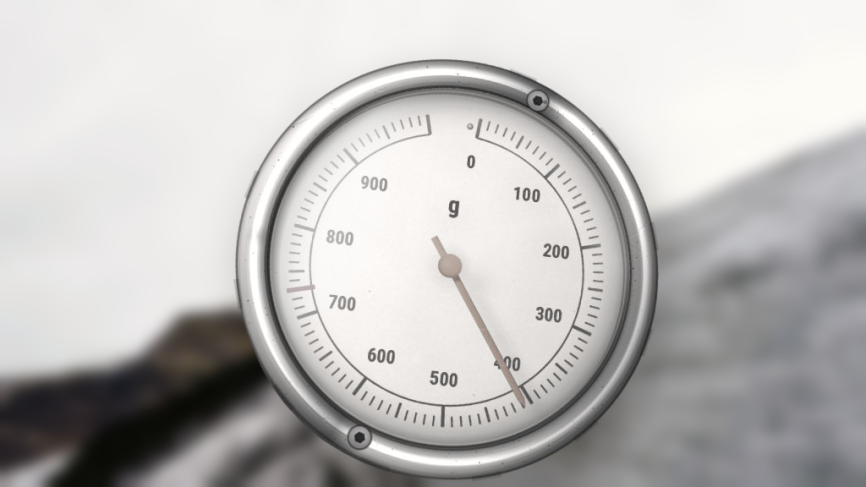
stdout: 410 g
